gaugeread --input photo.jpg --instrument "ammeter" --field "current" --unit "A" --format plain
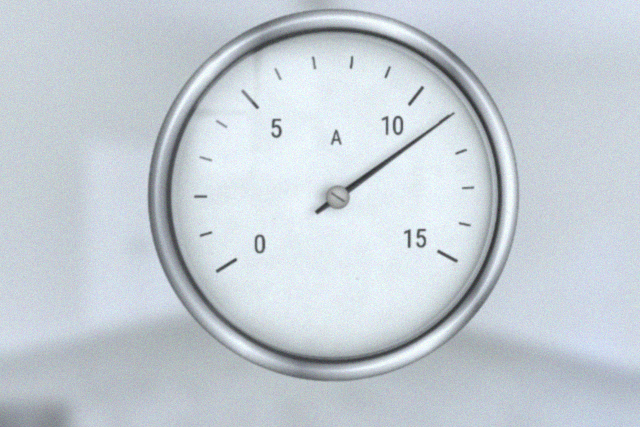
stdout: 11 A
